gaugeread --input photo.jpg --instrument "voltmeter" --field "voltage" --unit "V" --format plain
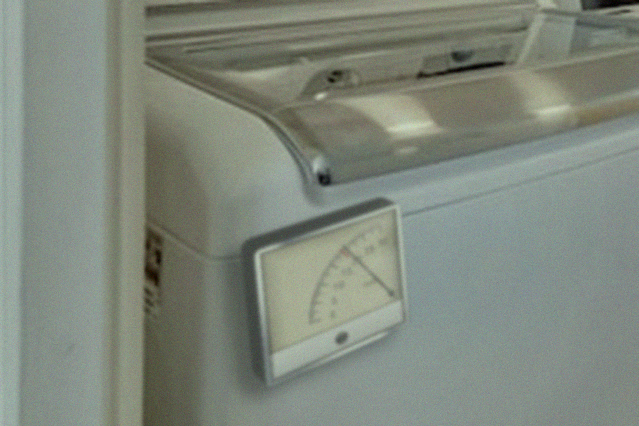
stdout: 20 V
